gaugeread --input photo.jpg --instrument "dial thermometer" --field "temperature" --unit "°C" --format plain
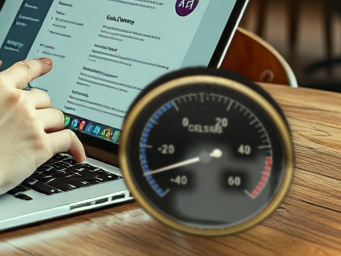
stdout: -30 °C
